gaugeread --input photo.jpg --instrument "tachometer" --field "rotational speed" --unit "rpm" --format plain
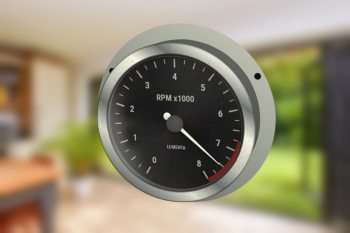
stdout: 7500 rpm
